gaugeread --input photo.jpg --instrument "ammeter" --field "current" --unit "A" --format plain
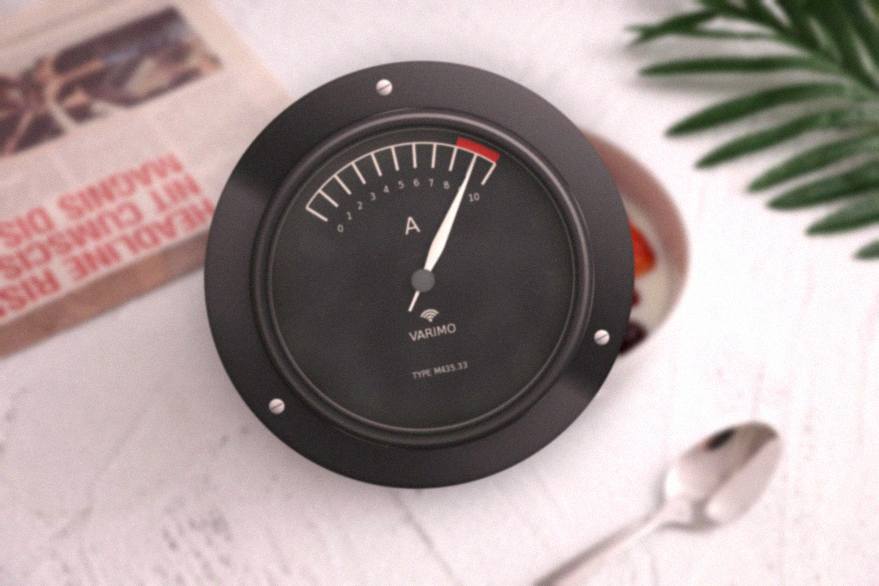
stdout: 9 A
